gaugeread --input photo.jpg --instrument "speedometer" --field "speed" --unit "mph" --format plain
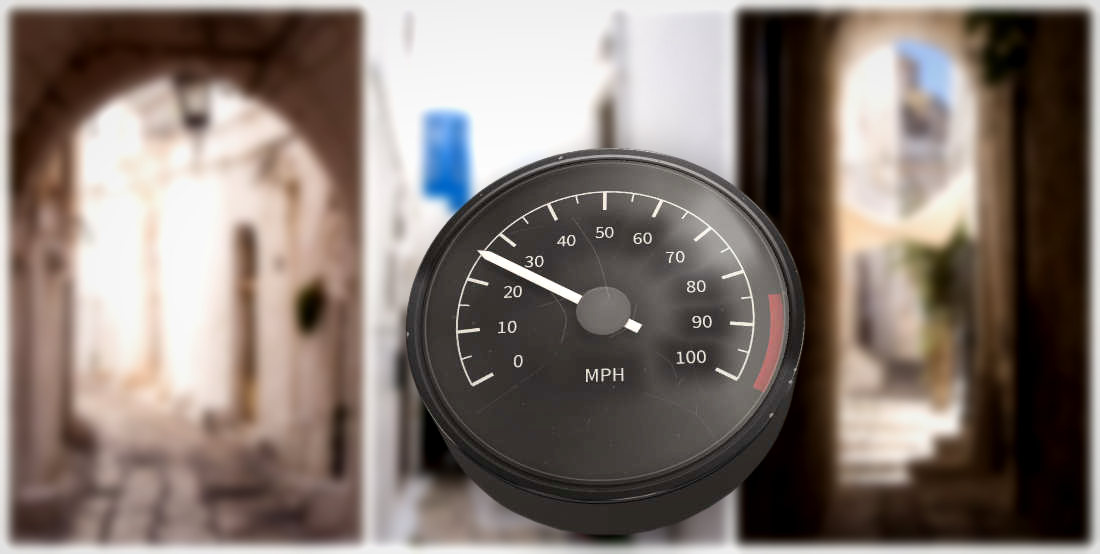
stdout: 25 mph
